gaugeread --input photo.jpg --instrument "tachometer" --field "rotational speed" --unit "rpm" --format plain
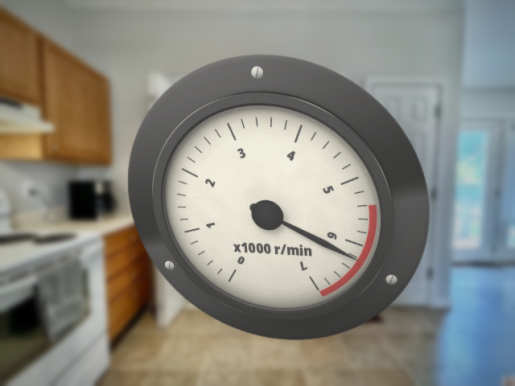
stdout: 6200 rpm
